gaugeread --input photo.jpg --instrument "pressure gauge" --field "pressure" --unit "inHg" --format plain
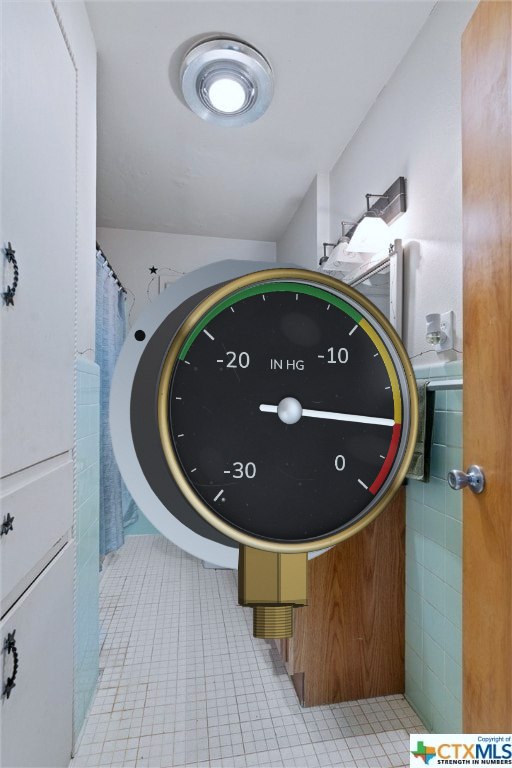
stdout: -4 inHg
